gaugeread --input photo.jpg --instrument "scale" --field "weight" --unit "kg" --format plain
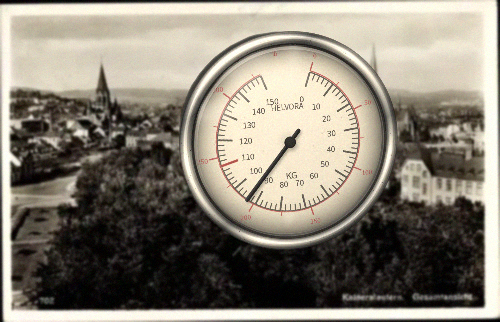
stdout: 94 kg
